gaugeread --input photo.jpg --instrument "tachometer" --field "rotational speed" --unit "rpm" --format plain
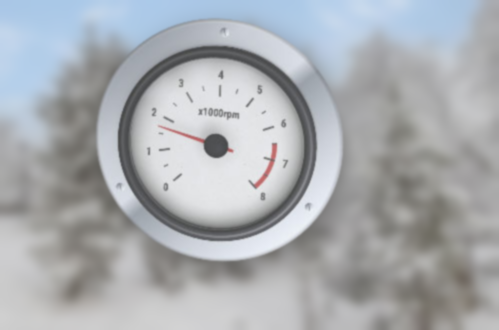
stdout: 1750 rpm
